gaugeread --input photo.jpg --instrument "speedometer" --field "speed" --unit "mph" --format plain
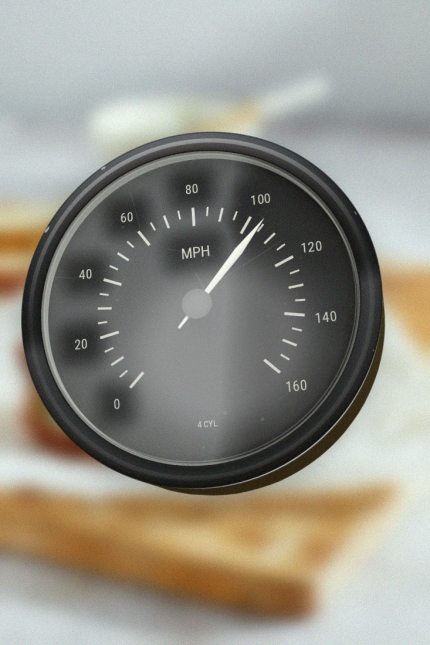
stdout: 105 mph
